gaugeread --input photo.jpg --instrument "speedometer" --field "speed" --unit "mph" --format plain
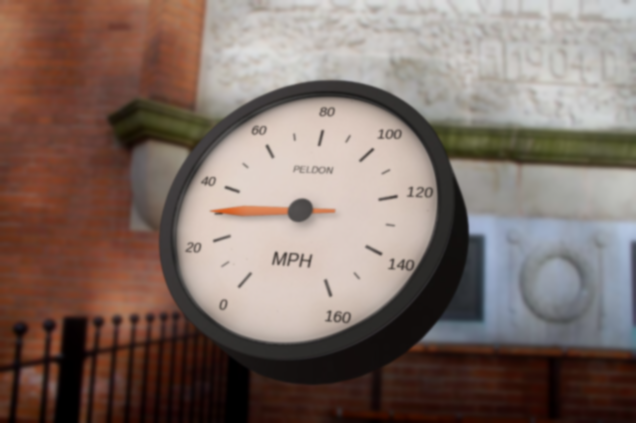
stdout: 30 mph
